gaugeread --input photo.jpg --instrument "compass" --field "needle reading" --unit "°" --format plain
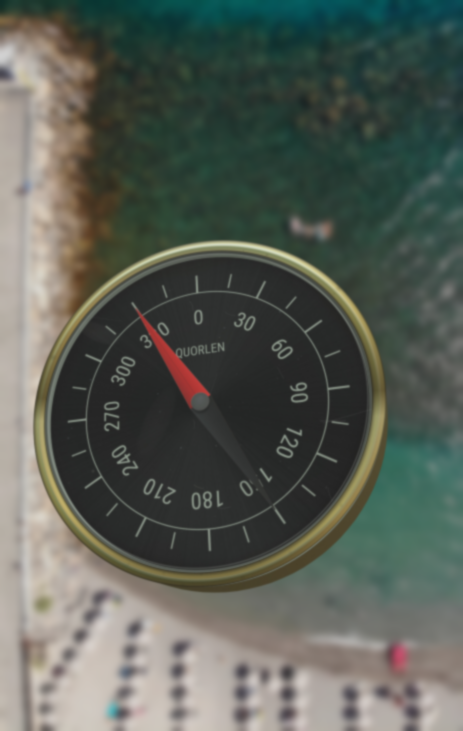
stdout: 330 °
